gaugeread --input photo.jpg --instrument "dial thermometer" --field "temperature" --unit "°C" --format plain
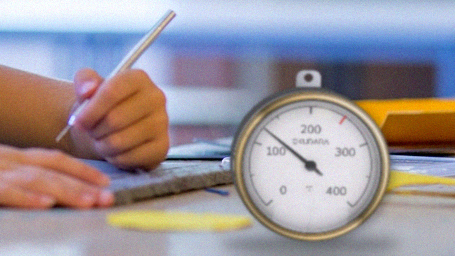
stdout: 125 °C
